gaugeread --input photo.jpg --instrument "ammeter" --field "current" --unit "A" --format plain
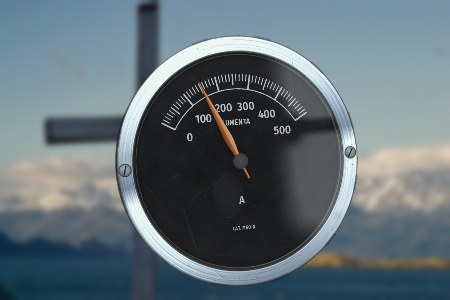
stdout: 150 A
